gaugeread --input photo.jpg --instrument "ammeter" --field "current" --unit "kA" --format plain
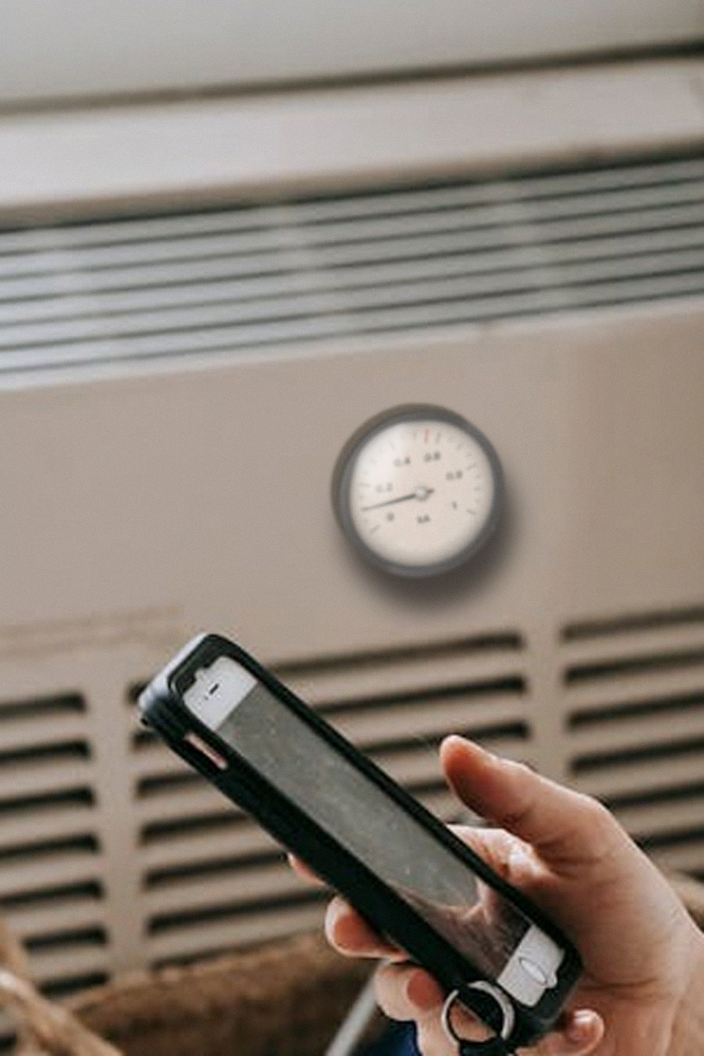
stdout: 0.1 kA
